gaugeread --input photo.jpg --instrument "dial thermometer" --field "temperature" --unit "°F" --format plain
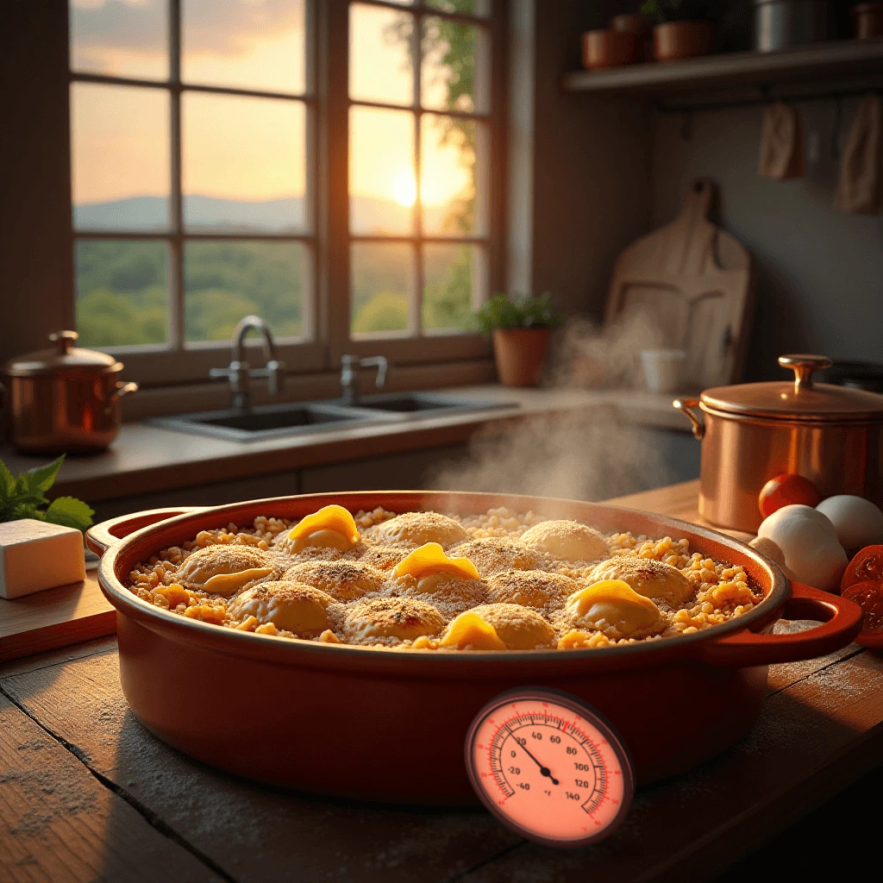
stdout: 20 °F
